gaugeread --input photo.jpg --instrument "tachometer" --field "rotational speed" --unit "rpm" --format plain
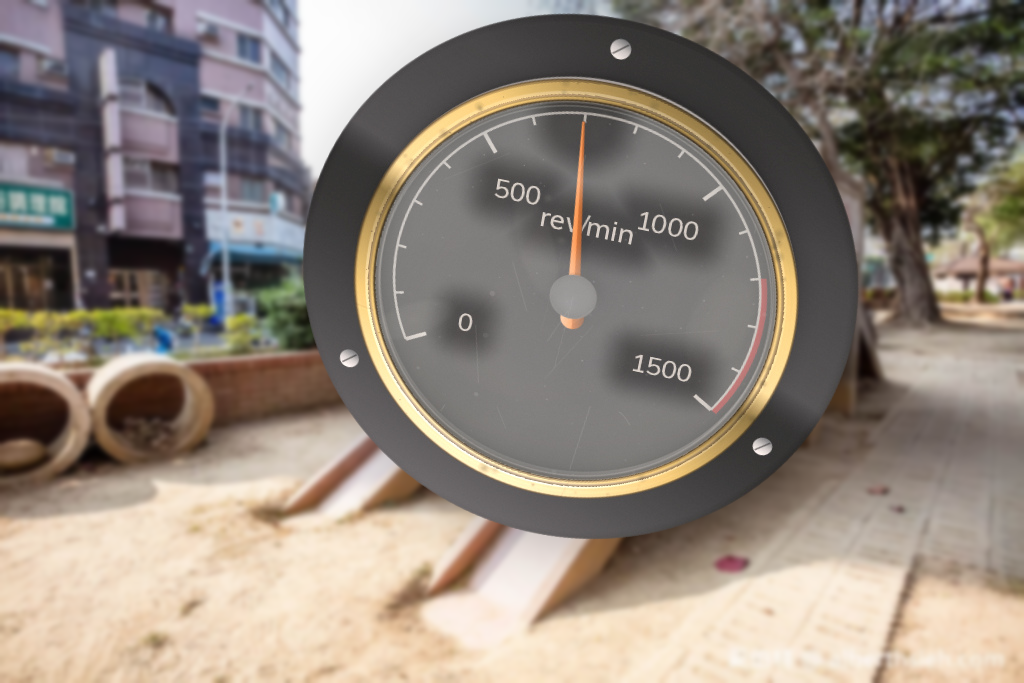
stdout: 700 rpm
